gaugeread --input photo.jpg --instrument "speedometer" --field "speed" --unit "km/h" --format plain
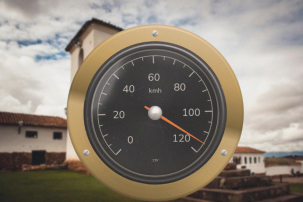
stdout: 115 km/h
